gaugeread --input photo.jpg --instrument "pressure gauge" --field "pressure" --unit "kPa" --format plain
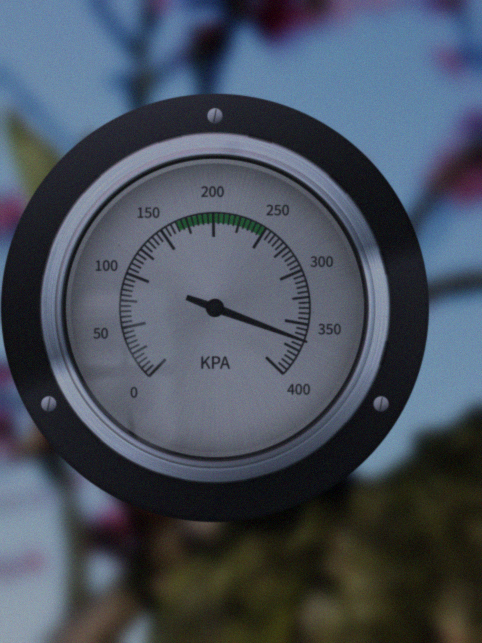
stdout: 365 kPa
